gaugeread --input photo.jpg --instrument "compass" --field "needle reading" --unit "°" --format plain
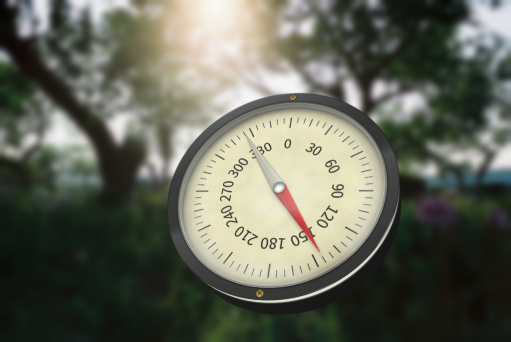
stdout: 145 °
